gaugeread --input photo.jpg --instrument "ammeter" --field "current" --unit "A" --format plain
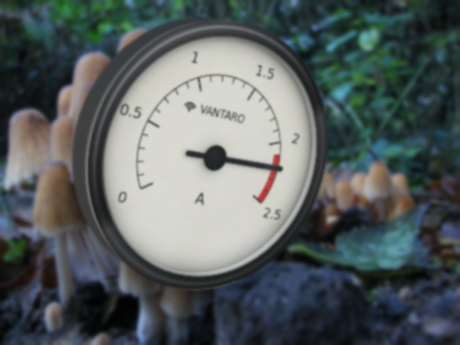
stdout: 2.2 A
